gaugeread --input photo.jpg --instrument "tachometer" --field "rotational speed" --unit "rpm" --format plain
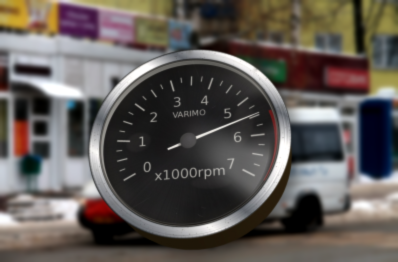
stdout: 5500 rpm
